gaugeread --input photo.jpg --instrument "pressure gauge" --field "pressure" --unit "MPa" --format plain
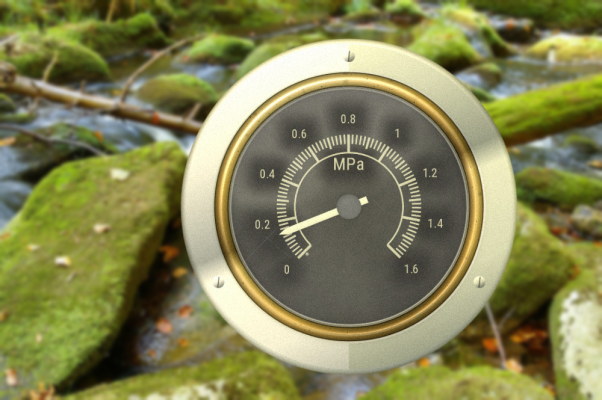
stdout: 0.14 MPa
